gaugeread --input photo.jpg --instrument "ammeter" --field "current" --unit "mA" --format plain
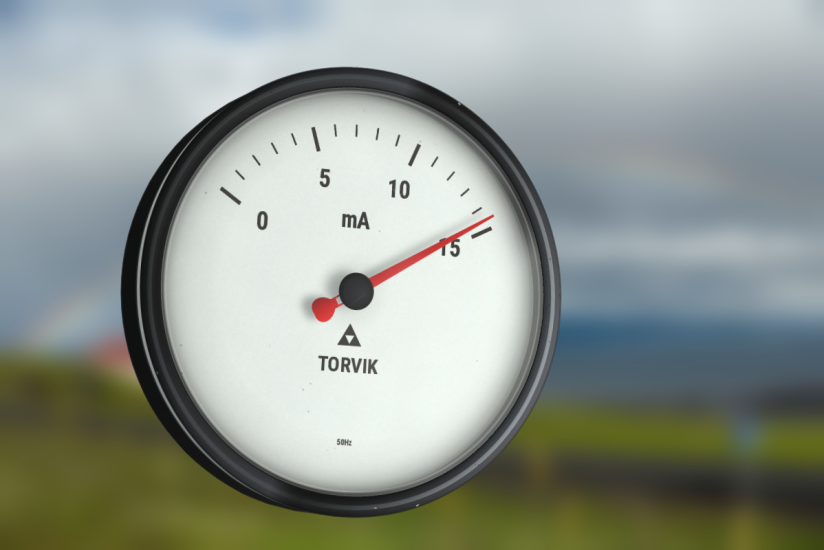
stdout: 14.5 mA
